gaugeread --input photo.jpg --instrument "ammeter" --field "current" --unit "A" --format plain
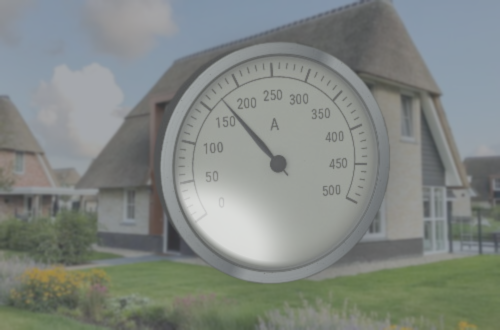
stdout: 170 A
